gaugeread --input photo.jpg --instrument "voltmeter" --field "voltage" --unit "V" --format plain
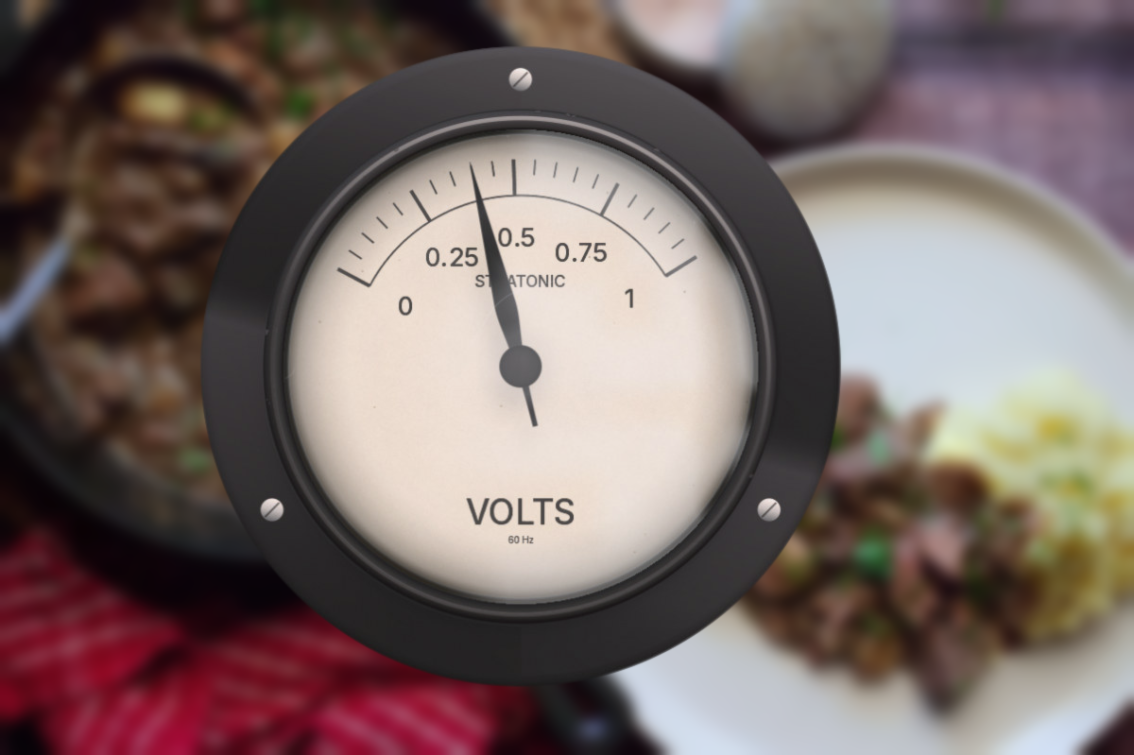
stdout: 0.4 V
